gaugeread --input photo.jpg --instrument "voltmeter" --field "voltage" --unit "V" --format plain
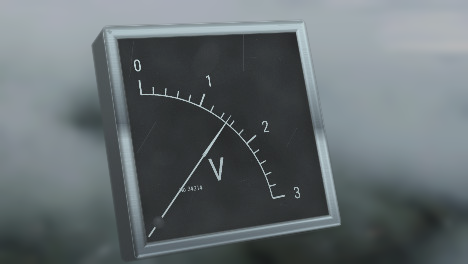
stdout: 1.5 V
